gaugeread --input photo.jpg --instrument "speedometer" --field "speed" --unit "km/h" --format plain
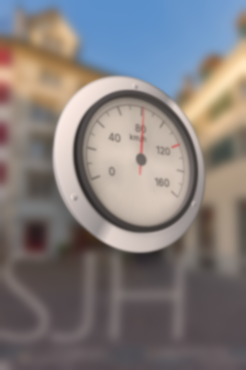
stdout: 80 km/h
